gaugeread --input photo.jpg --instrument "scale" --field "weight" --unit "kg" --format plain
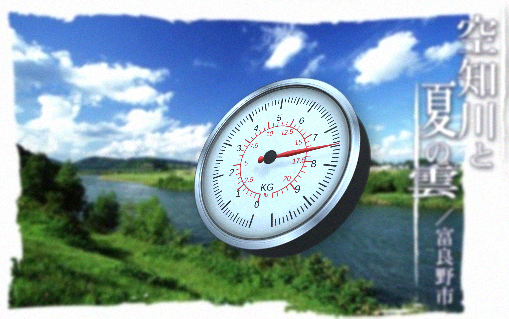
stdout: 7.5 kg
